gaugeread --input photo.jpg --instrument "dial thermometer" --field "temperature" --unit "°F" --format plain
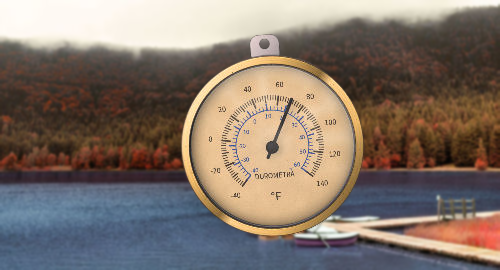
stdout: 70 °F
